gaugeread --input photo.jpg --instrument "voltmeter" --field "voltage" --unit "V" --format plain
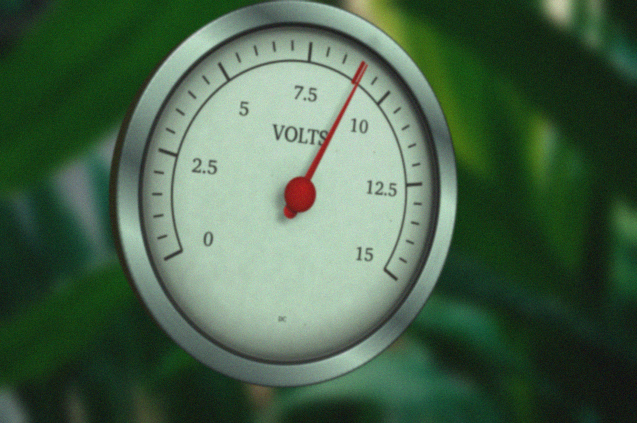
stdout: 9 V
